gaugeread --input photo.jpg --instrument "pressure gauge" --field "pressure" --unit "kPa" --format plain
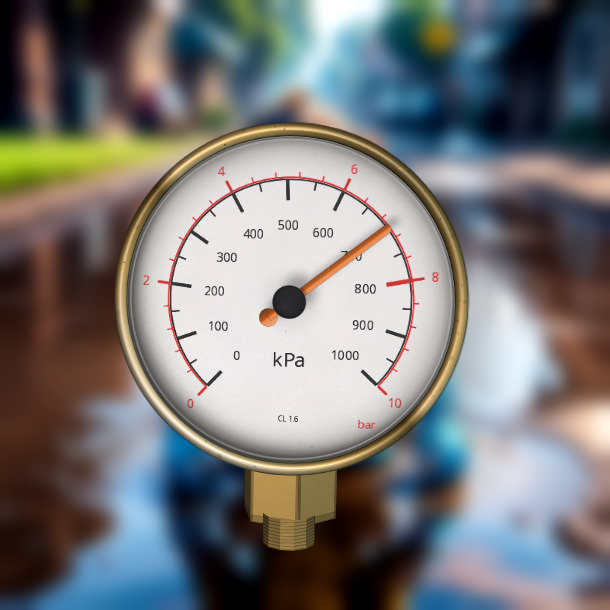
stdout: 700 kPa
